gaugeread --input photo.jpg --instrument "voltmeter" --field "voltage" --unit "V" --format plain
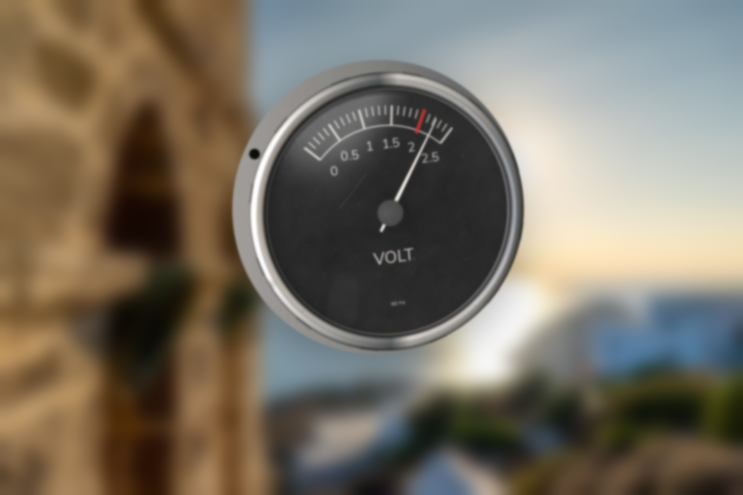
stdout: 2.2 V
